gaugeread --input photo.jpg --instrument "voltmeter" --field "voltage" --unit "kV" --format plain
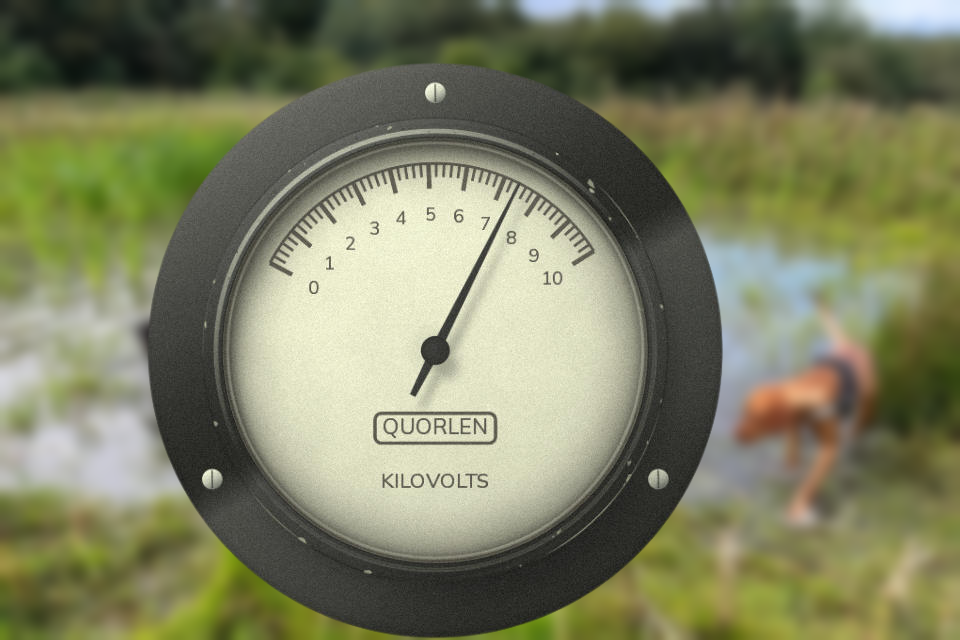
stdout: 7.4 kV
